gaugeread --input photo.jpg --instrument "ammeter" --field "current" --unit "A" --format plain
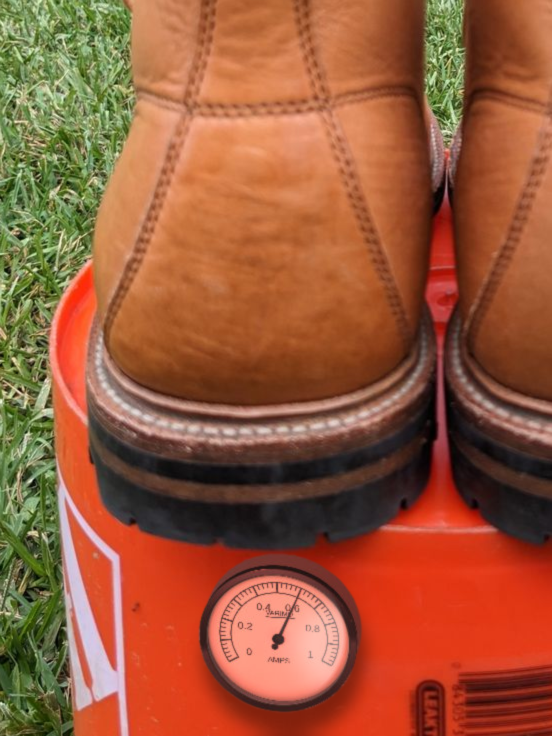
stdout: 0.6 A
